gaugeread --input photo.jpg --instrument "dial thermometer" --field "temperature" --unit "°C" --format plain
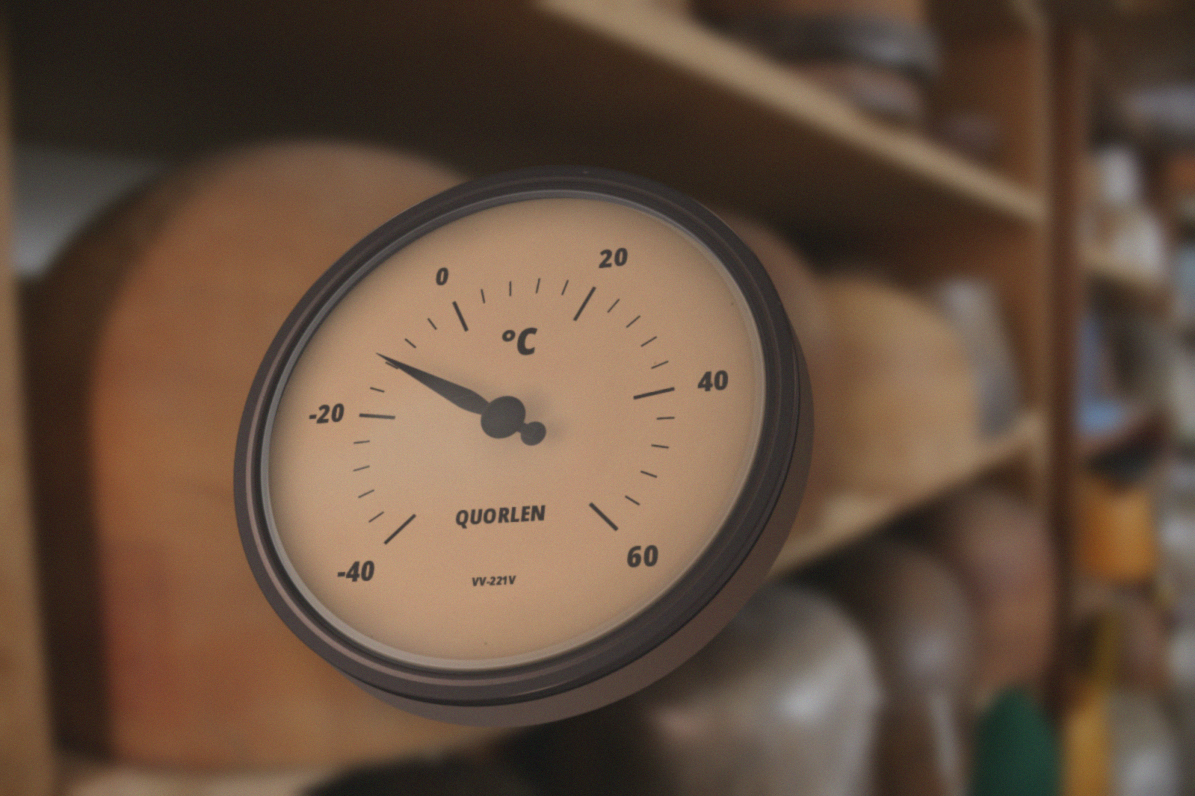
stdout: -12 °C
